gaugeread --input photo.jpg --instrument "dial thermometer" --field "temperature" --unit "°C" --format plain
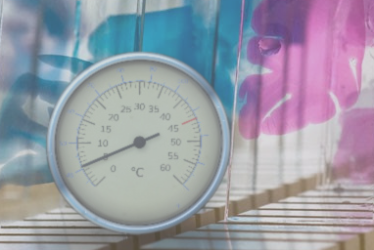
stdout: 5 °C
